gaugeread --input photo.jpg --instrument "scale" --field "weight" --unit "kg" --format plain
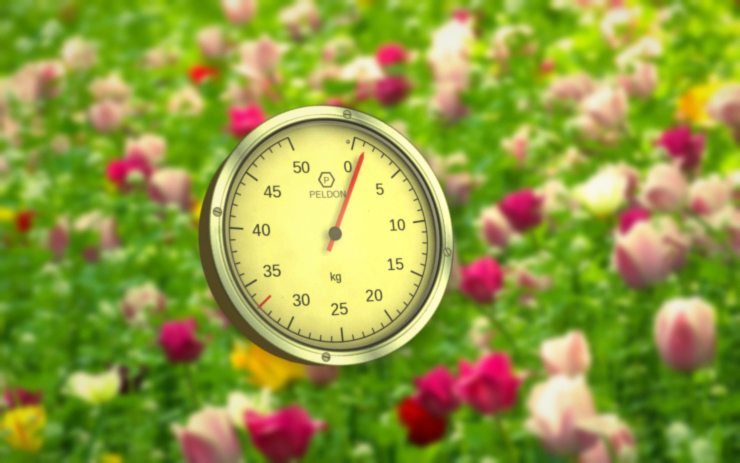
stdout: 1 kg
